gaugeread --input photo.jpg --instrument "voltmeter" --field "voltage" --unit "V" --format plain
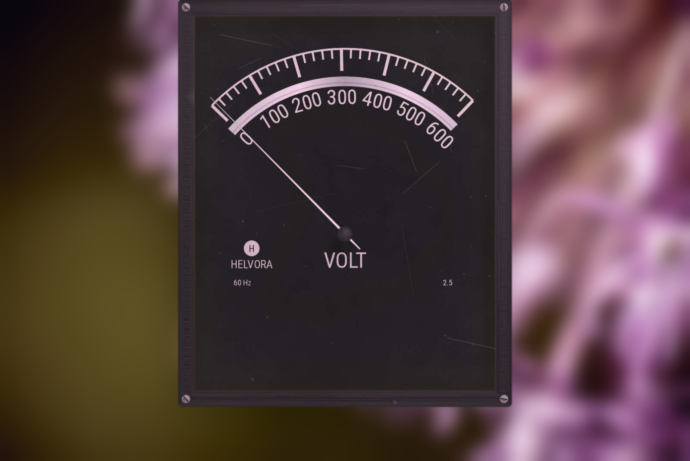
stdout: 10 V
